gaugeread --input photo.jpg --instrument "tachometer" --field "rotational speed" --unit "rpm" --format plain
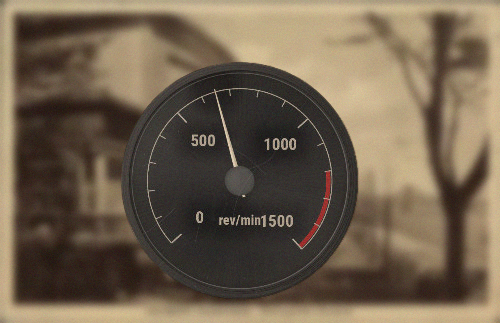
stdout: 650 rpm
